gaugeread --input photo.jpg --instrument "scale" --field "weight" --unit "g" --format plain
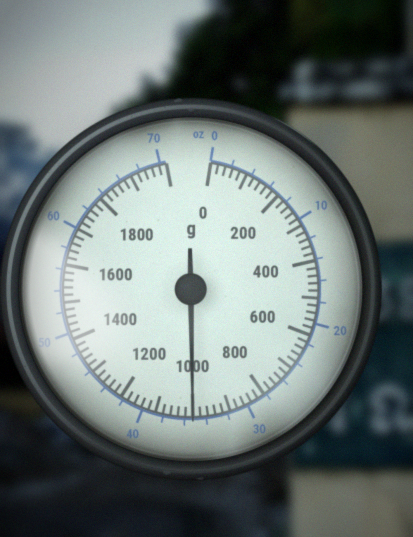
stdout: 1000 g
